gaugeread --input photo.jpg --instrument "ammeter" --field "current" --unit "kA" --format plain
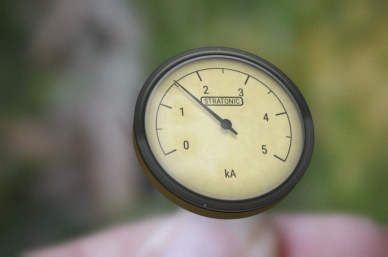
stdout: 1.5 kA
